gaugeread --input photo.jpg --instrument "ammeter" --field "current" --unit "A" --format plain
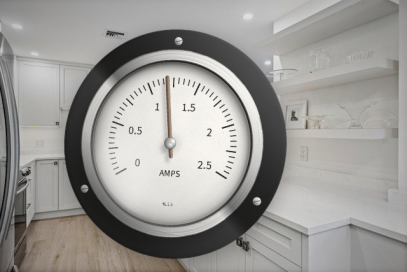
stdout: 1.2 A
